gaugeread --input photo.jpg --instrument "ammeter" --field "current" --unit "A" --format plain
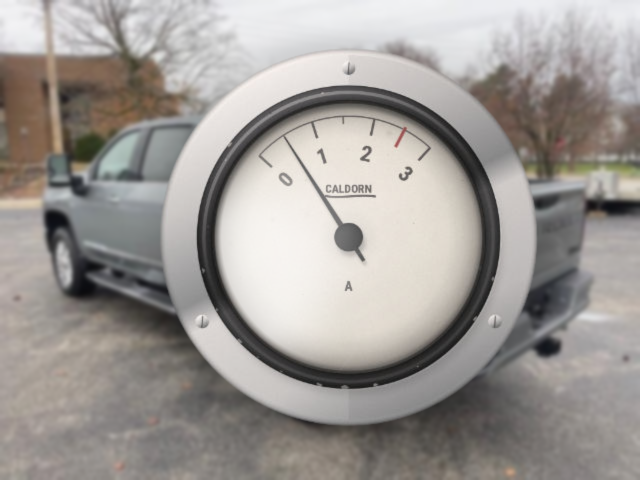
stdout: 0.5 A
